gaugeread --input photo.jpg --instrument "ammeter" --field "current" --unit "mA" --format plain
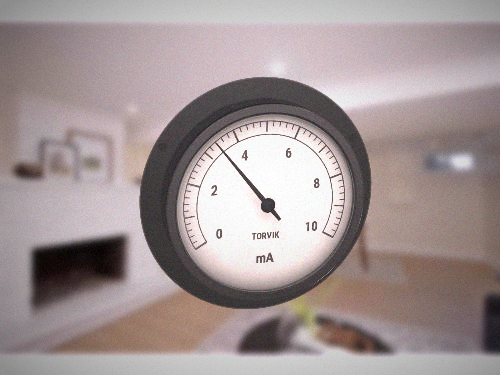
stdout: 3.4 mA
